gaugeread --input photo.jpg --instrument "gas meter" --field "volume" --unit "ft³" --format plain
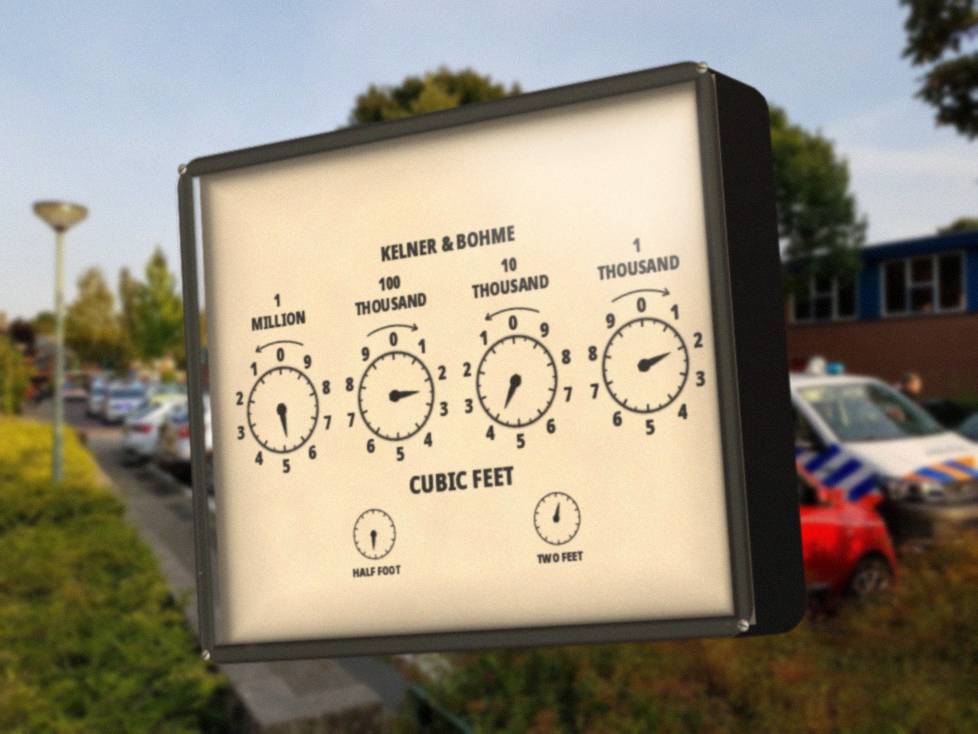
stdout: 524200 ft³
